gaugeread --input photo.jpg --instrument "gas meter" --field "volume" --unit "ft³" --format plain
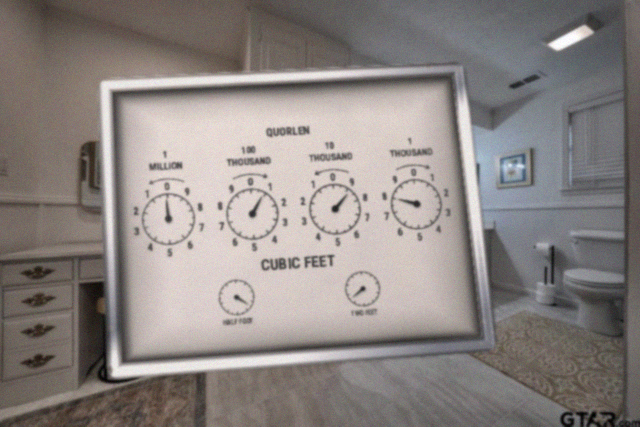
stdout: 8800 ft³
